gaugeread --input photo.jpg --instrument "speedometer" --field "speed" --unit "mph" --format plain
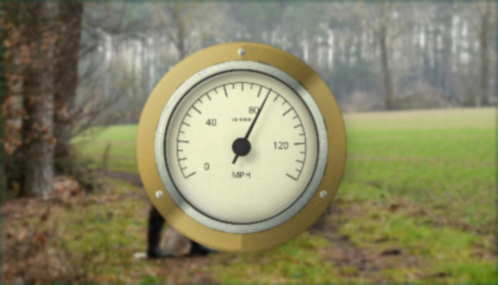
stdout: 85 mph
